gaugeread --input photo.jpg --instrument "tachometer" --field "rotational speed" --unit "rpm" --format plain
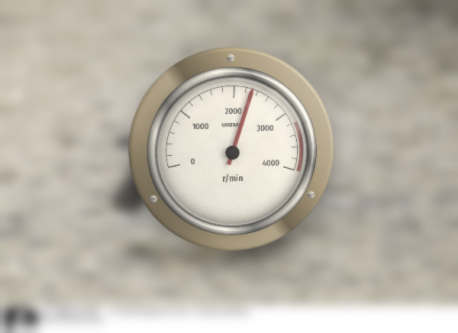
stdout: 2300 rpm
